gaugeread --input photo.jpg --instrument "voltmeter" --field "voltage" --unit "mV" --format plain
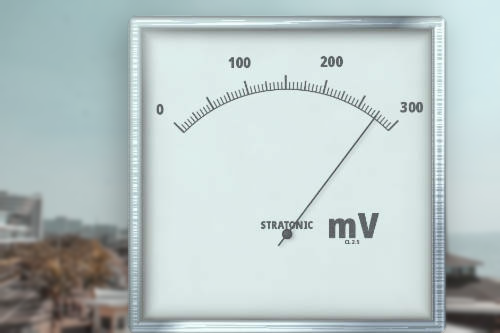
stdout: 275 mV
